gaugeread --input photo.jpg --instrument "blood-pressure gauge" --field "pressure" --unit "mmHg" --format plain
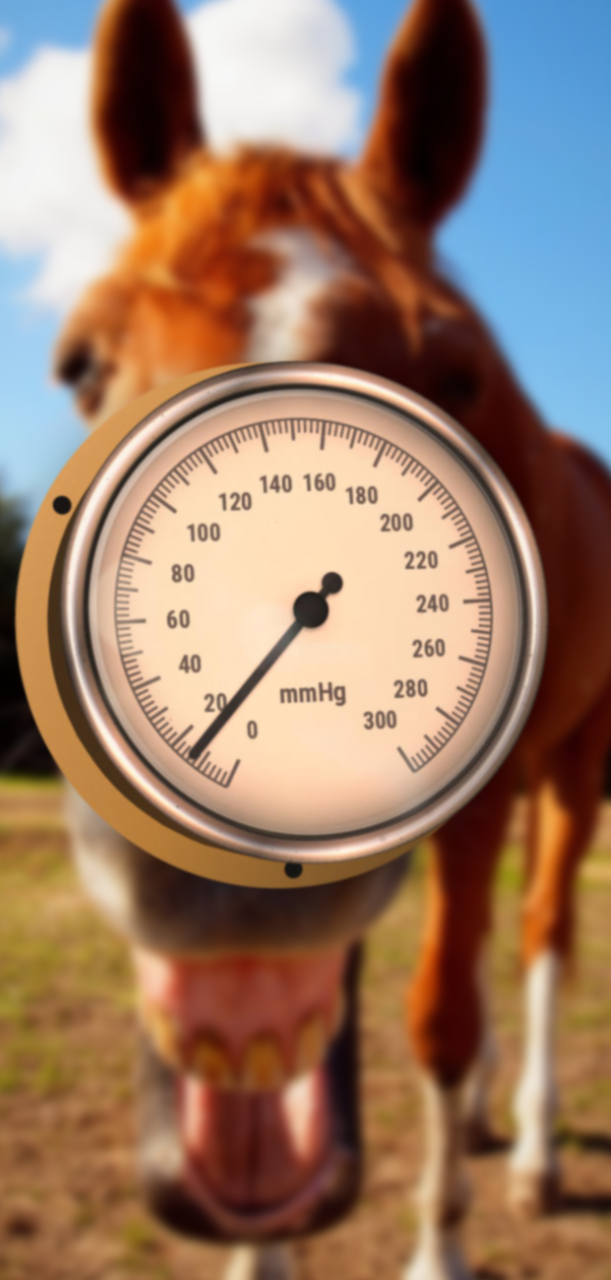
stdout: 14 mmHg
